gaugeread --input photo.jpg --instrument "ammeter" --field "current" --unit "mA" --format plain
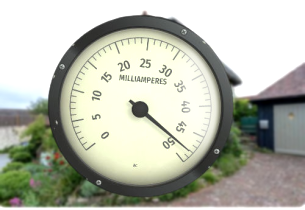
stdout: 48 mA
